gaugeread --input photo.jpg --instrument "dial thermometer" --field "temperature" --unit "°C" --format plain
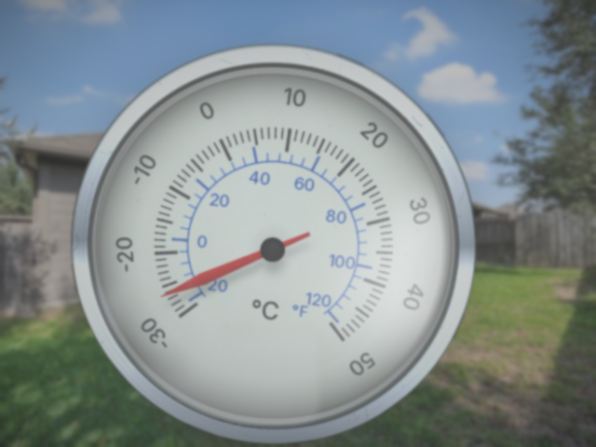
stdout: -26 °C
